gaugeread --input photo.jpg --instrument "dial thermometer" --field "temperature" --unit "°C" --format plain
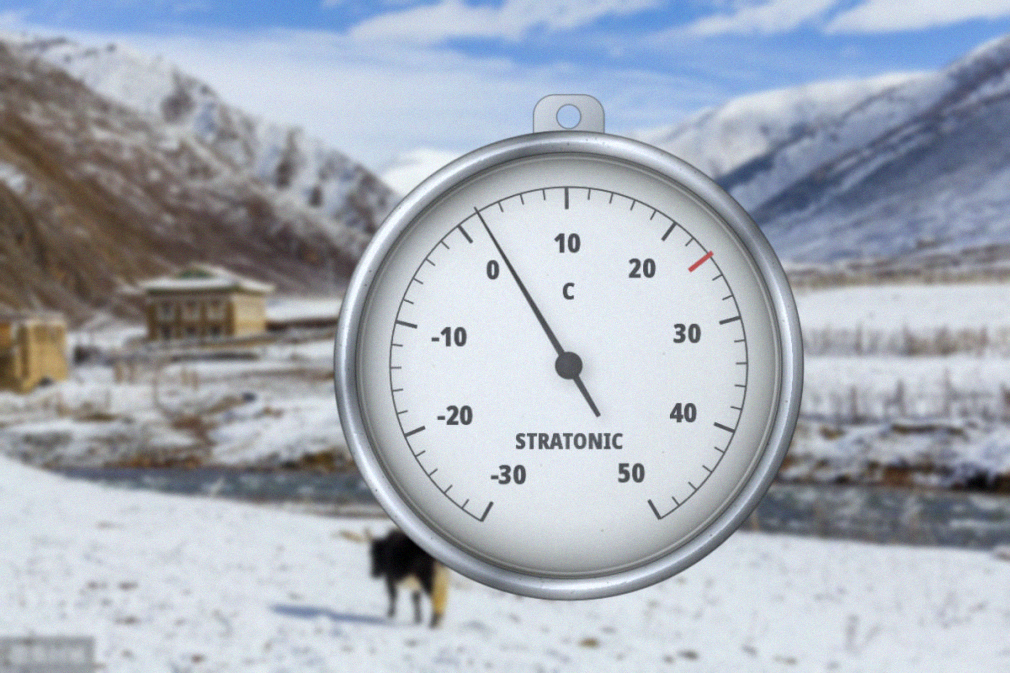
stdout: 2 °C
